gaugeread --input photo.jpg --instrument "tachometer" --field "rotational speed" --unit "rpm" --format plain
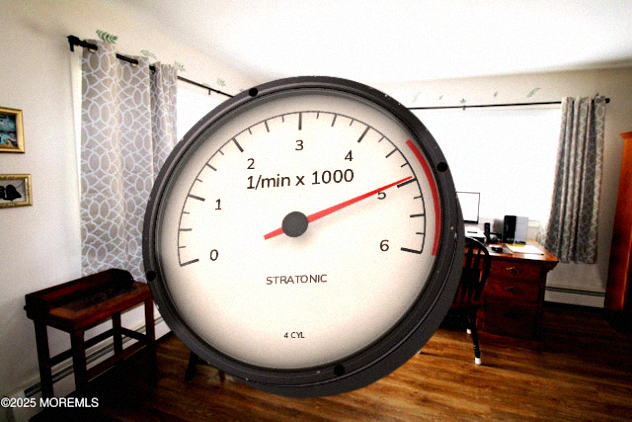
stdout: 5000 rpm
